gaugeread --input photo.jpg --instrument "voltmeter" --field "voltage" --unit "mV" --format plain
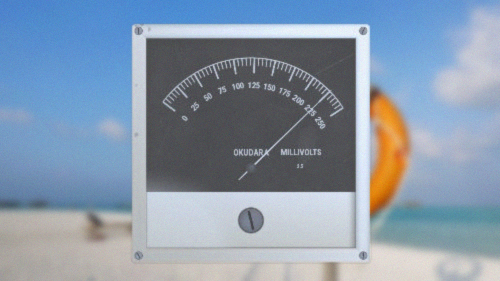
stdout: 225 mV
